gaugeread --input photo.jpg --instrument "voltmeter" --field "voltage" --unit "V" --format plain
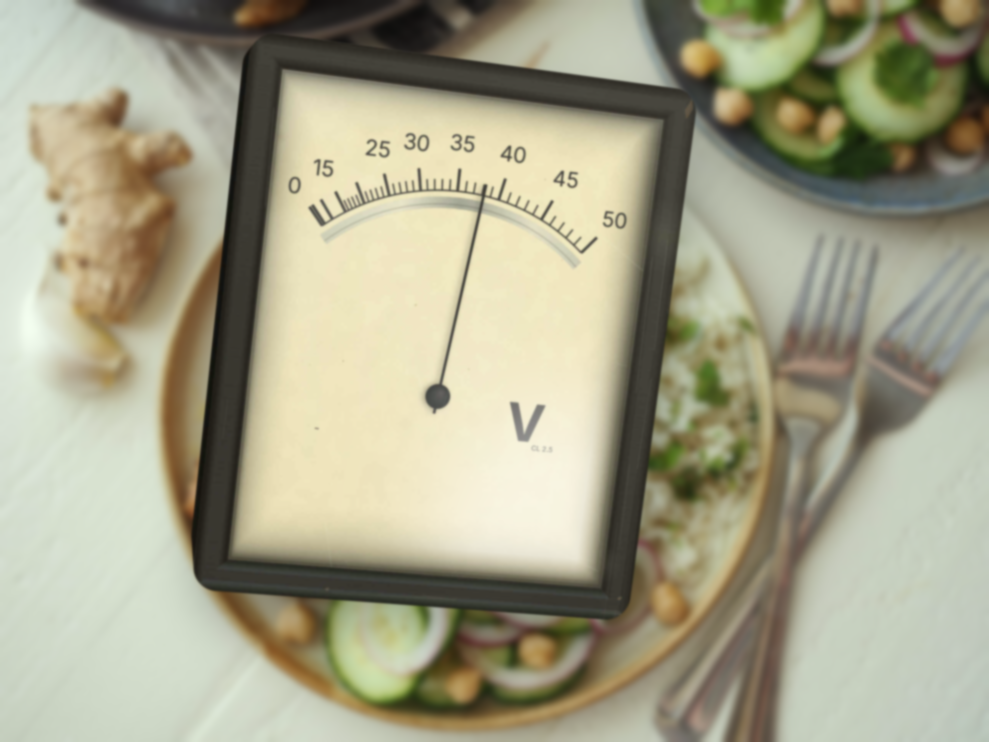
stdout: 38 V
